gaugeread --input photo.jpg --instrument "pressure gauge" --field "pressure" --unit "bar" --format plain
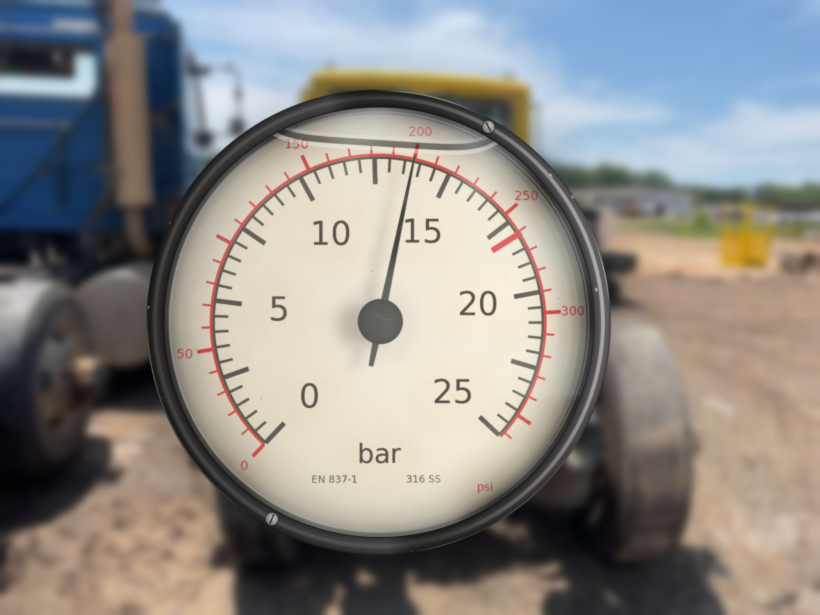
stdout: 13.75 bar
